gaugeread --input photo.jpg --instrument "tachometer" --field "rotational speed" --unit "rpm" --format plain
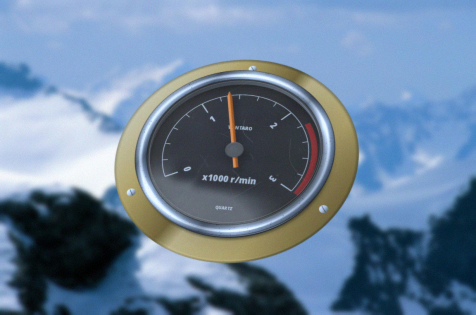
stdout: 1300 rpm
